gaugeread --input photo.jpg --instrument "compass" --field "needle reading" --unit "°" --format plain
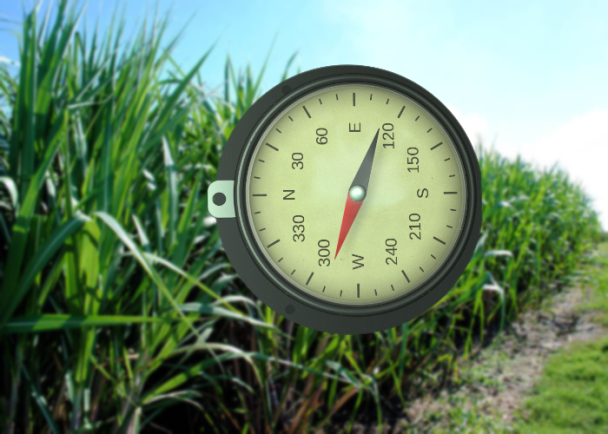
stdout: 290 °
